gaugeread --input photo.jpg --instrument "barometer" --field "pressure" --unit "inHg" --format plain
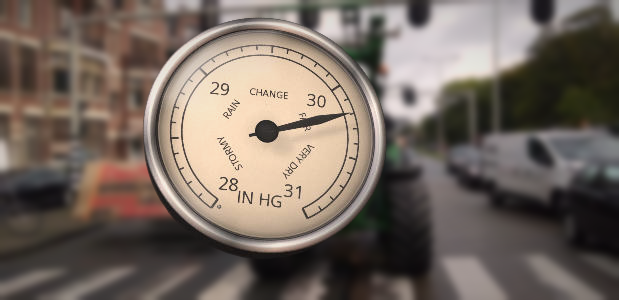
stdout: 30.2 inHg
